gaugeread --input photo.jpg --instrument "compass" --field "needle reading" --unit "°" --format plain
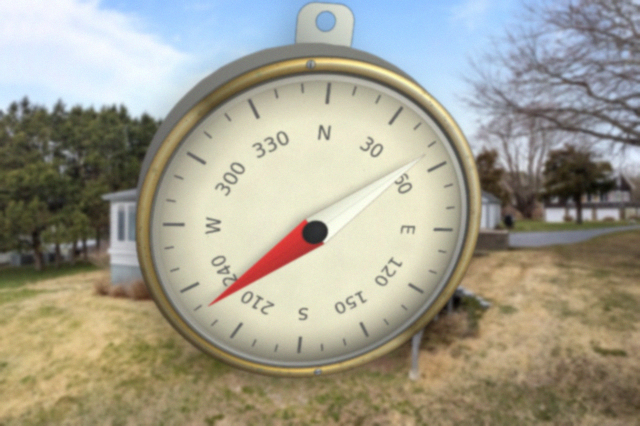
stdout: 230 °
